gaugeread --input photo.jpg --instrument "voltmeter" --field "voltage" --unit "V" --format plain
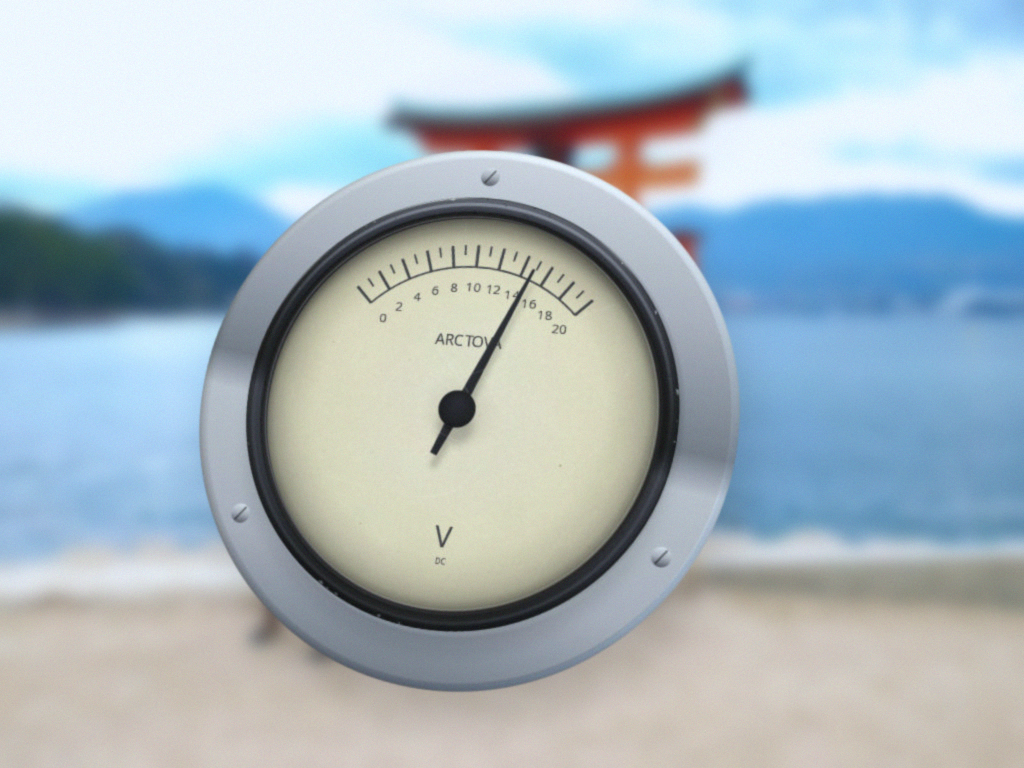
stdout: 15 V
